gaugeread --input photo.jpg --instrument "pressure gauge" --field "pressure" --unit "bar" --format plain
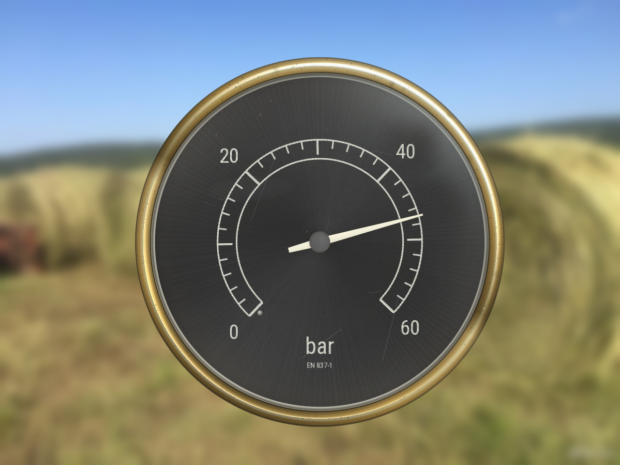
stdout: 47 bar
